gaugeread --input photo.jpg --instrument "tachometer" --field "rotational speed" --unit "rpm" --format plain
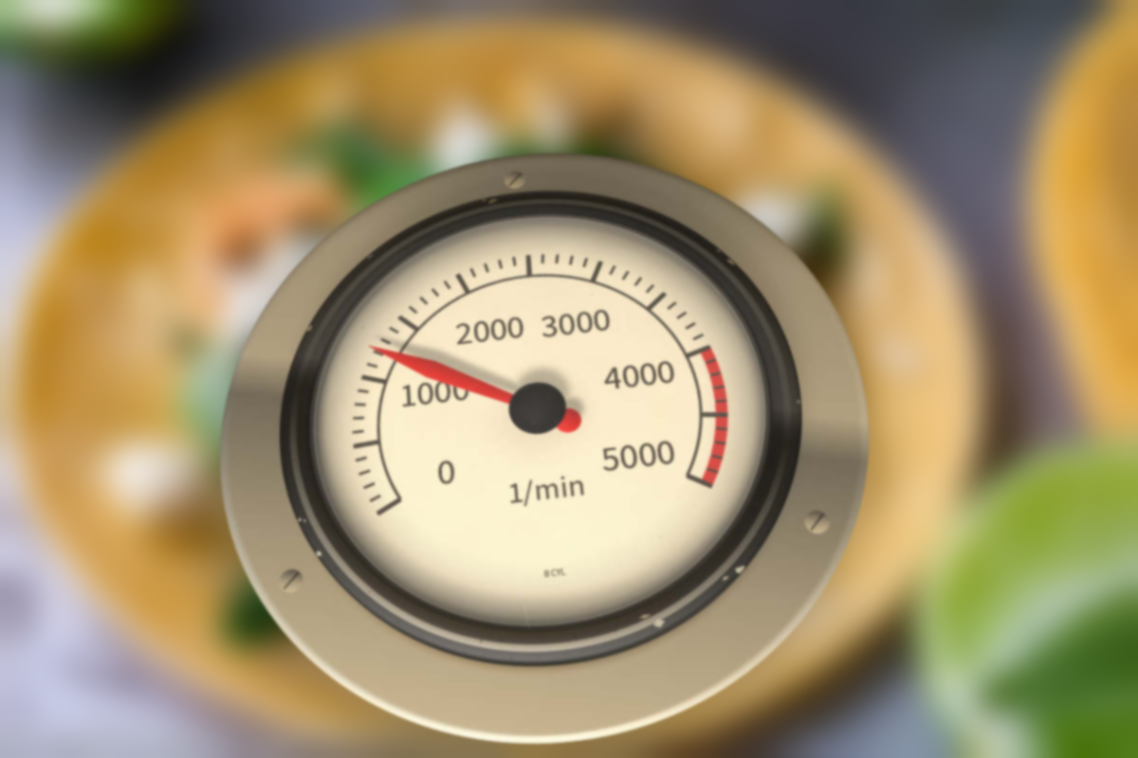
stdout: 1200 rpm
